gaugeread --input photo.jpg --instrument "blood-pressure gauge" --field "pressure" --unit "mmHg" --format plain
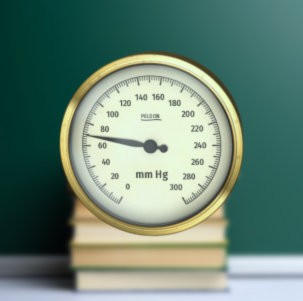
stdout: 70 mmHg
